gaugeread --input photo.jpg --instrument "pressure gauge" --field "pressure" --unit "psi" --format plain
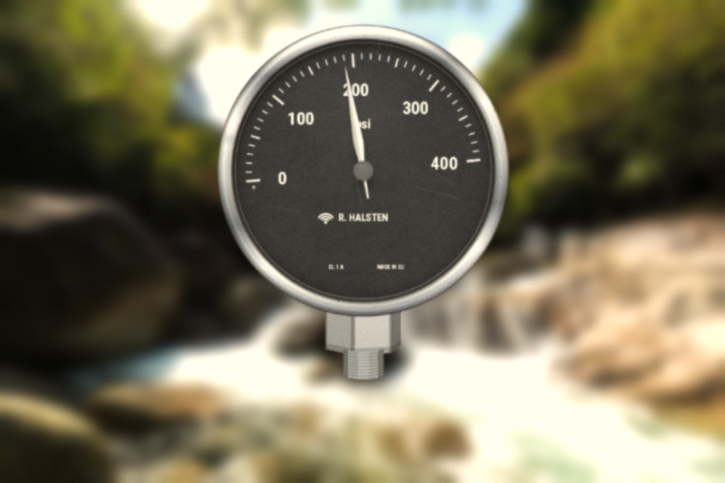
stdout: 190 psi
